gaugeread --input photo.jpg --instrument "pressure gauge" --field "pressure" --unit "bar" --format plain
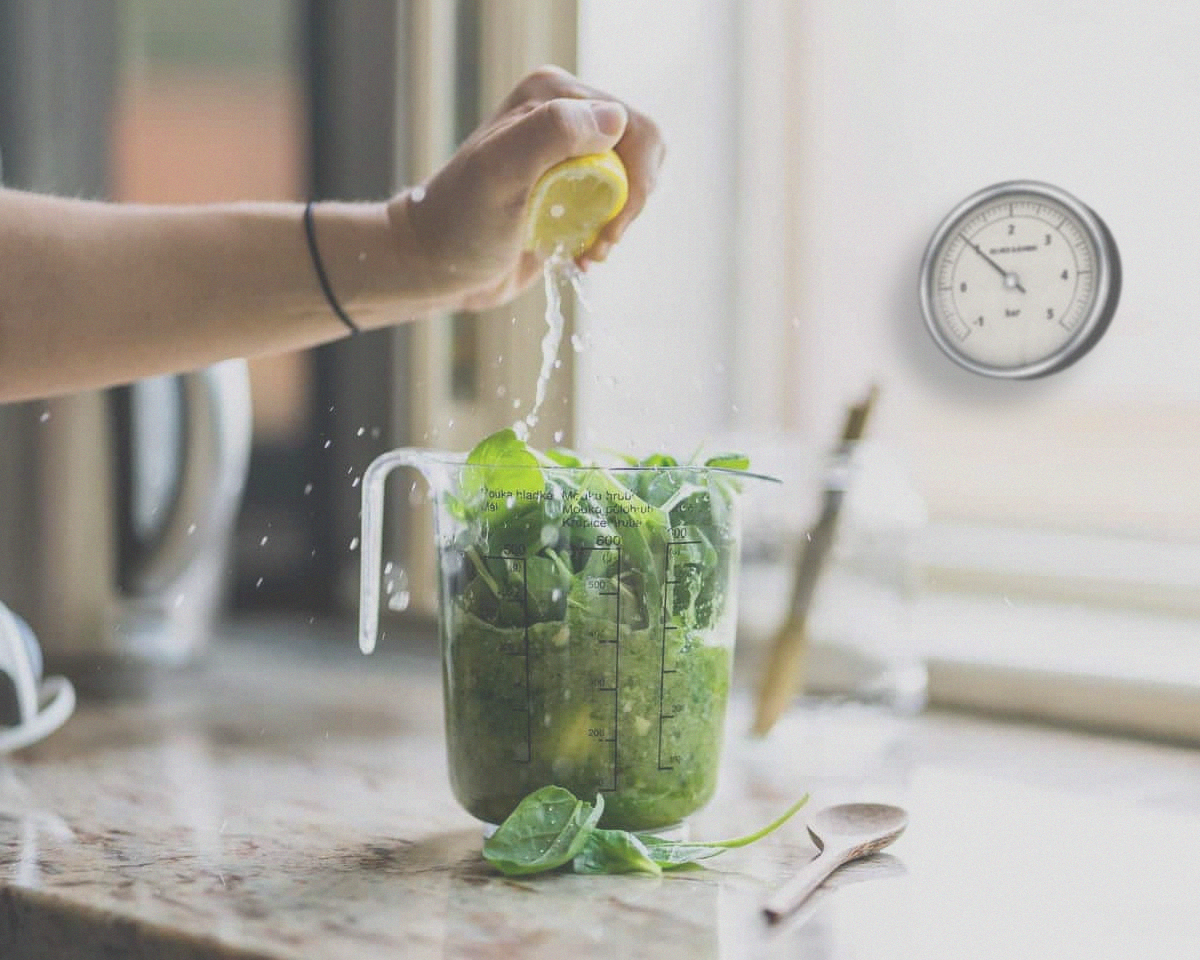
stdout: 1 bar
